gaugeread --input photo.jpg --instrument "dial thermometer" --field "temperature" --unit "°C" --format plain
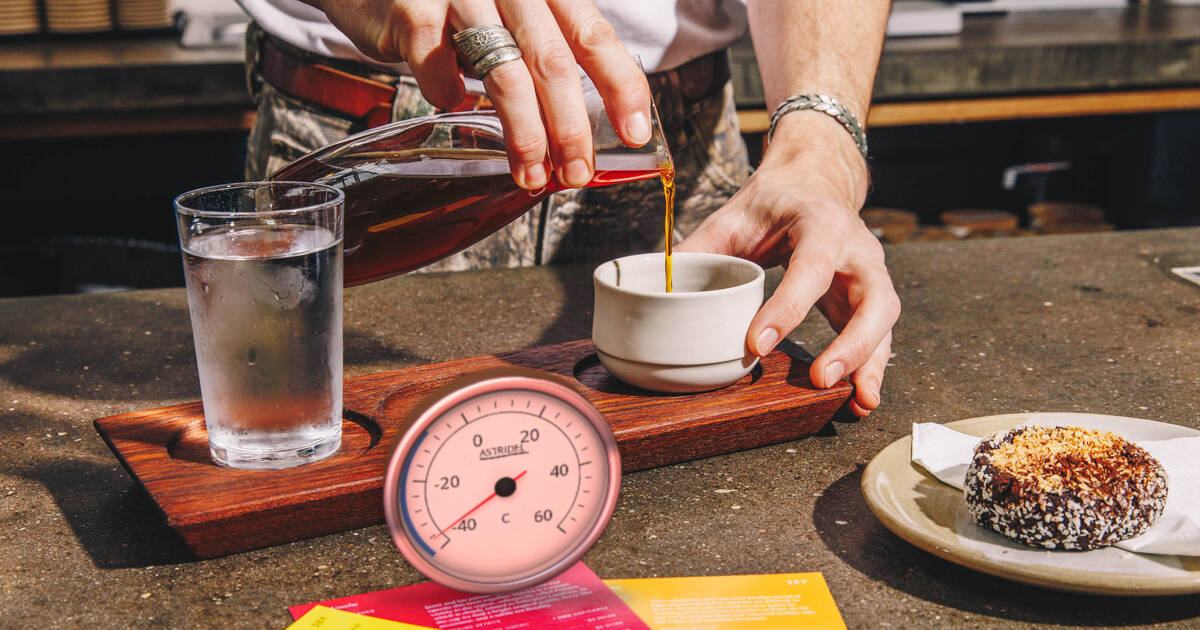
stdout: -36 °C
